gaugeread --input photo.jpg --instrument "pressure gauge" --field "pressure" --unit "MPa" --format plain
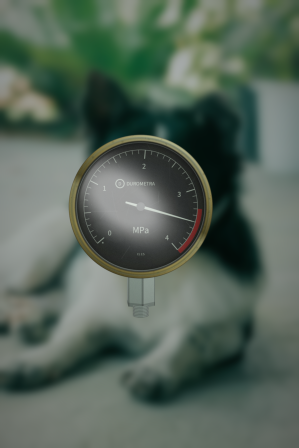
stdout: 3.5 MPa
